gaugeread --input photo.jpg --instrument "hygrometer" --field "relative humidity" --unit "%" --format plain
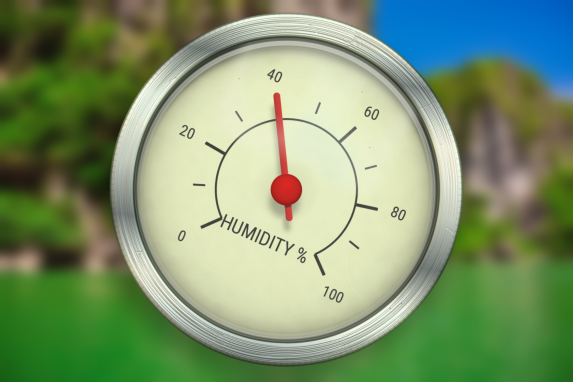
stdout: 40 %
